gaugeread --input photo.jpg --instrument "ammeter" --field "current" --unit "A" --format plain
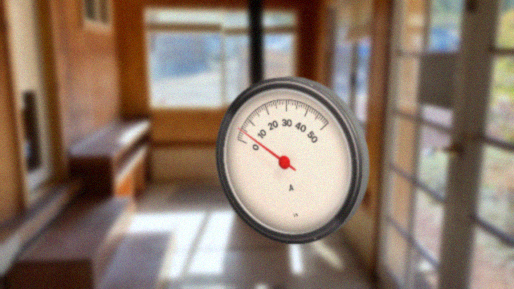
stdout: 5 A
